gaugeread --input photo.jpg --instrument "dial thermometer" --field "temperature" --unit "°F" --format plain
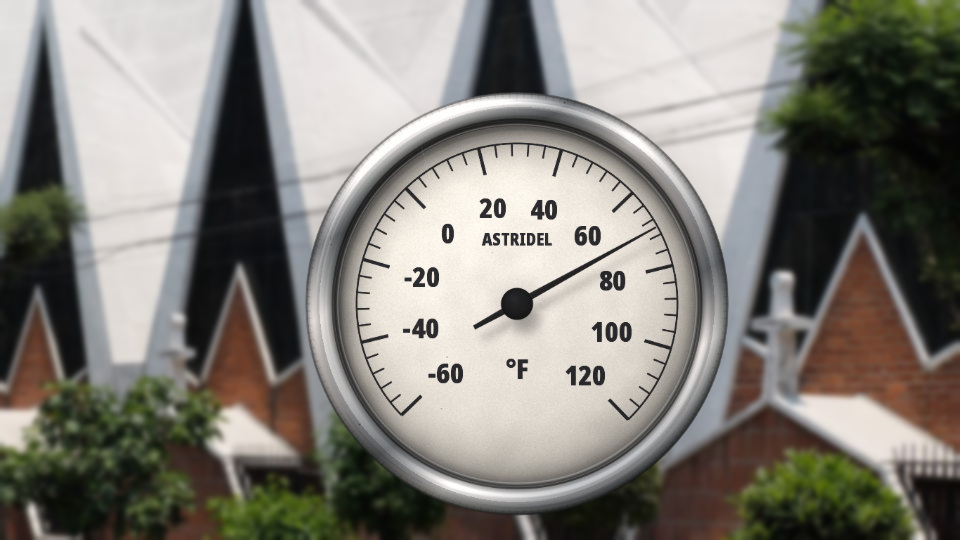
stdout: 70 °F
